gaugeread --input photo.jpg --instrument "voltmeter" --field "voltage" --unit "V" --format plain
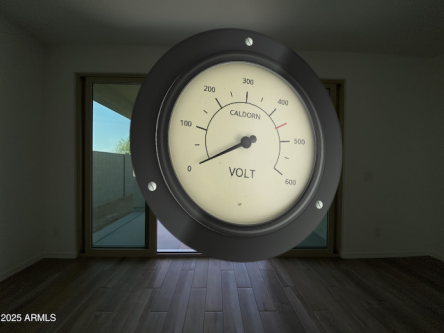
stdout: 0 V
